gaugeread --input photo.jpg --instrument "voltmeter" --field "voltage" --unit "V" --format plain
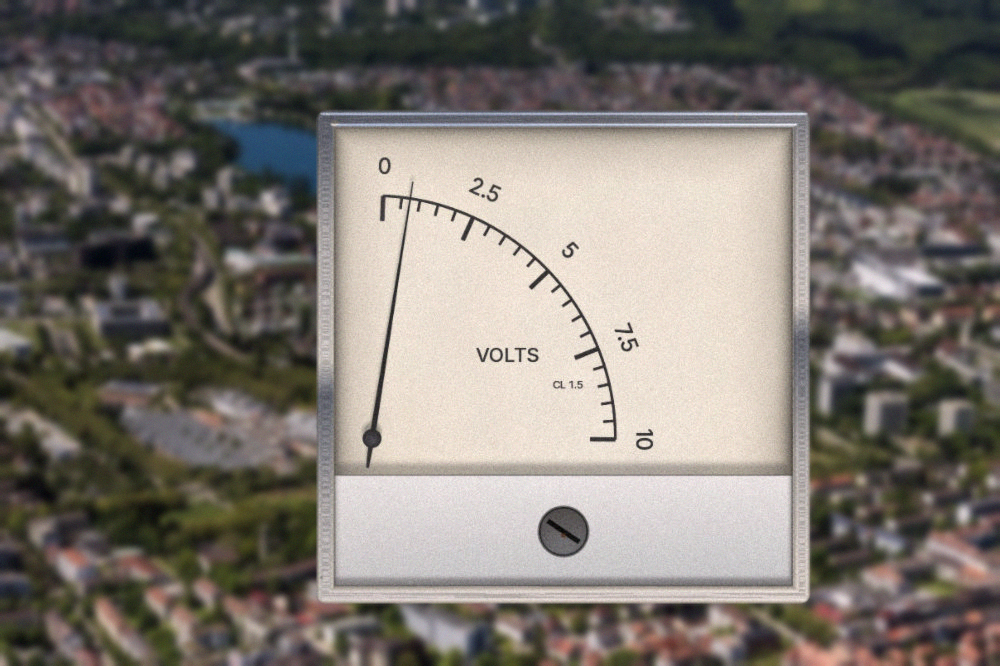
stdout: 0.75 V
